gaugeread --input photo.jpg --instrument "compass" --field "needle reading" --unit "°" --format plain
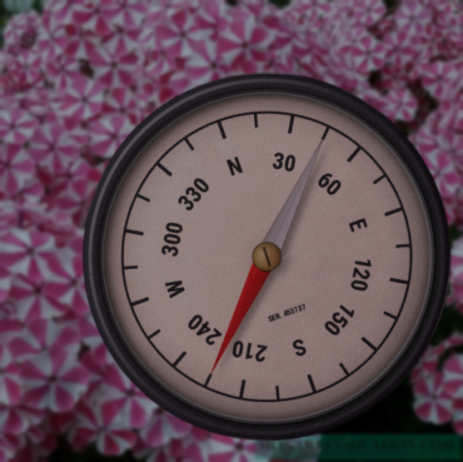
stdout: 225 °
